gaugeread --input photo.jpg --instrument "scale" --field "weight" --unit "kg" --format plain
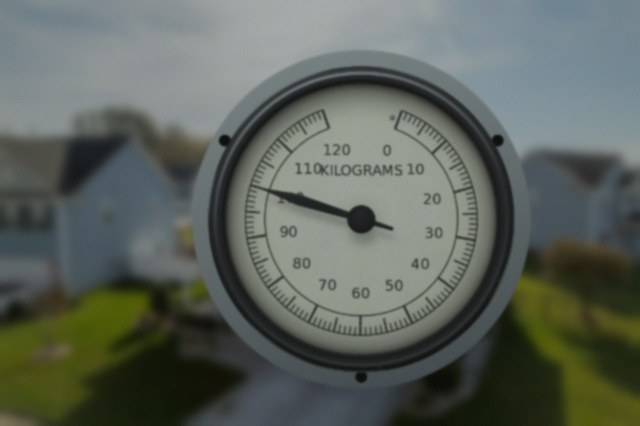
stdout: 100 kg
